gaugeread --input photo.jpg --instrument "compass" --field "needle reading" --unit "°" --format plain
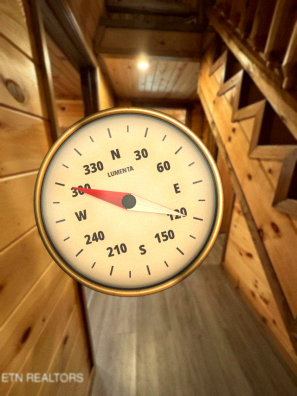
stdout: 300 °
